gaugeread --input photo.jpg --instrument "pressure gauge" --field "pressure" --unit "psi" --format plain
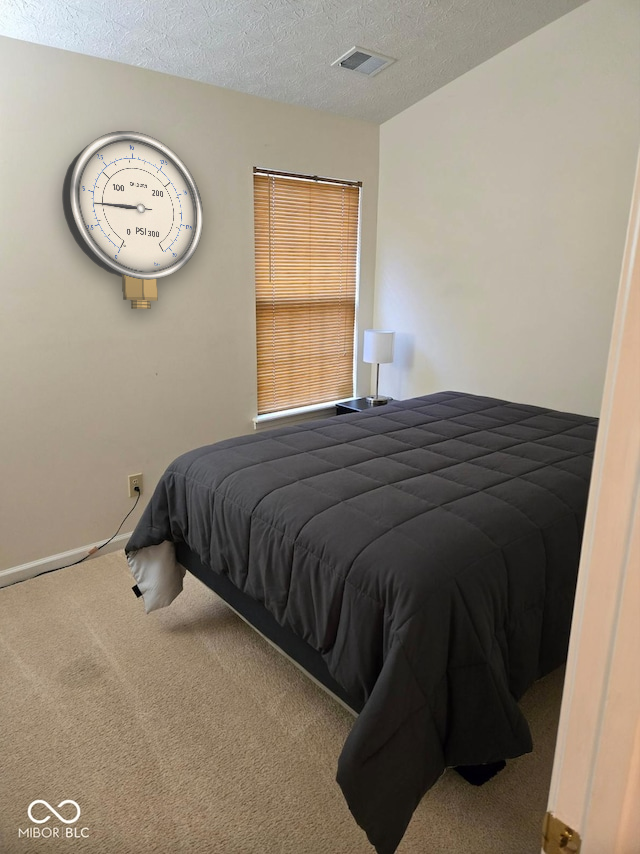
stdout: 60 psi
